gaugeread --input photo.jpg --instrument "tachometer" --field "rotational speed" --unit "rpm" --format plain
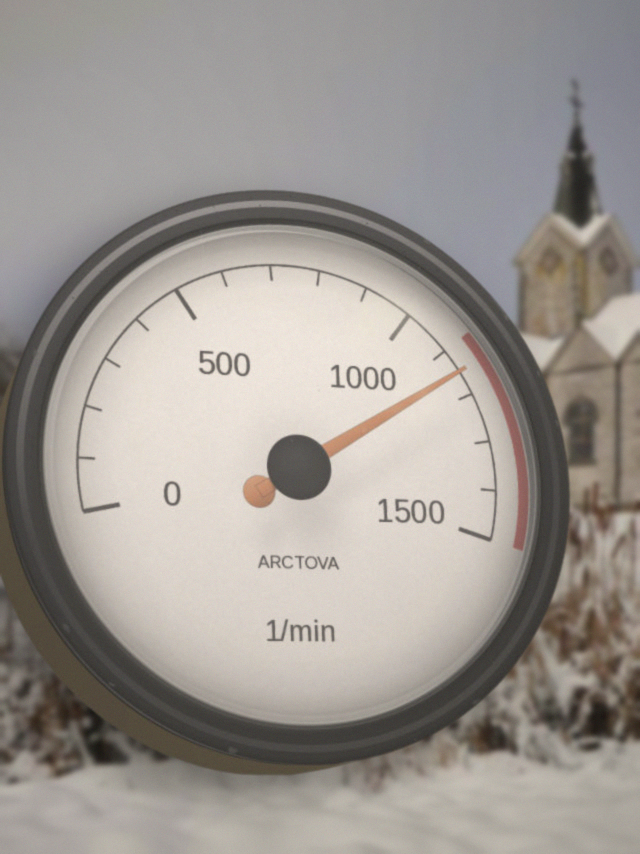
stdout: 1150 rpm
